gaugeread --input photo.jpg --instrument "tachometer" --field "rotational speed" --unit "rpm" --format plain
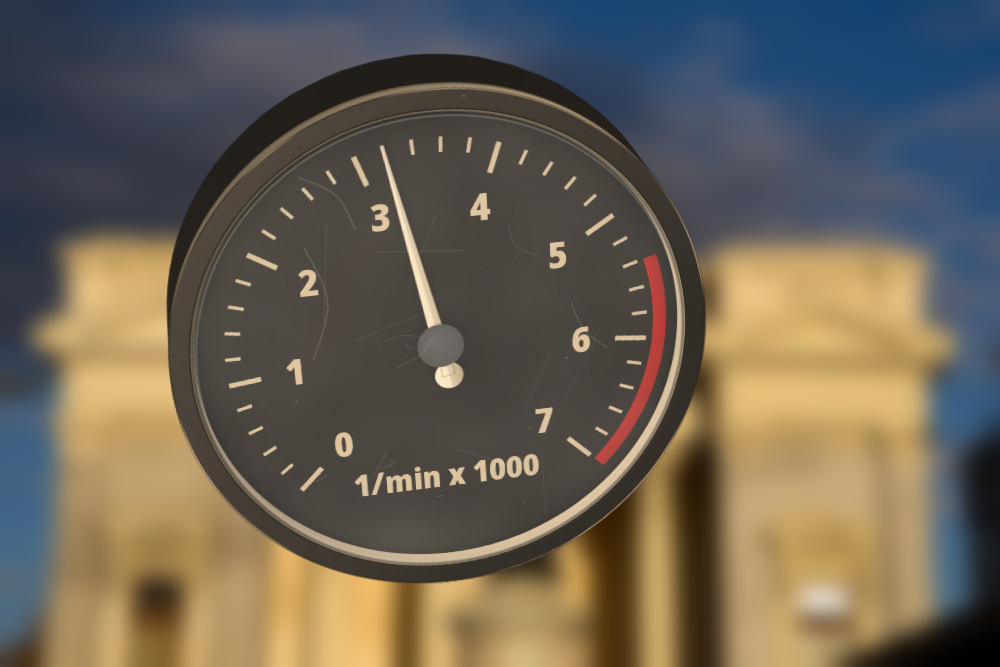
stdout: 3200 rpm
